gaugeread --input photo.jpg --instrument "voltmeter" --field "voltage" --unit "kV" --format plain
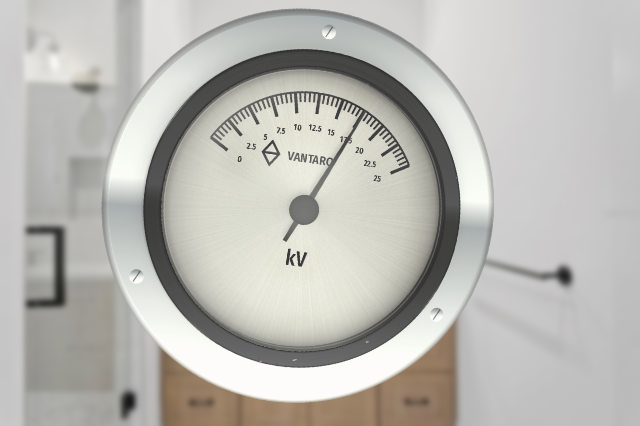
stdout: 17.5 kV
